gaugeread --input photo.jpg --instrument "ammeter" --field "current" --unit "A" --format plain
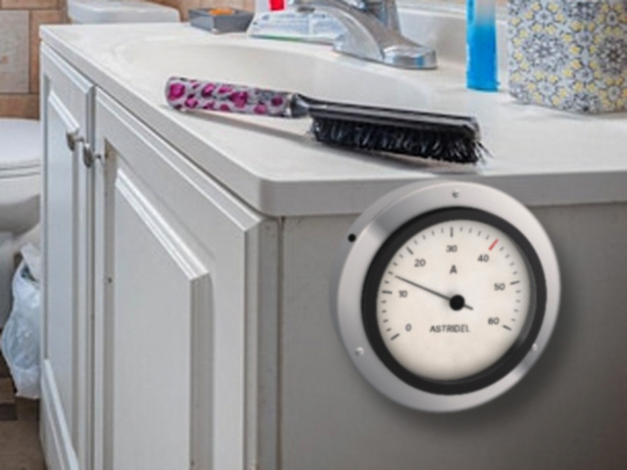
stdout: 14 A
